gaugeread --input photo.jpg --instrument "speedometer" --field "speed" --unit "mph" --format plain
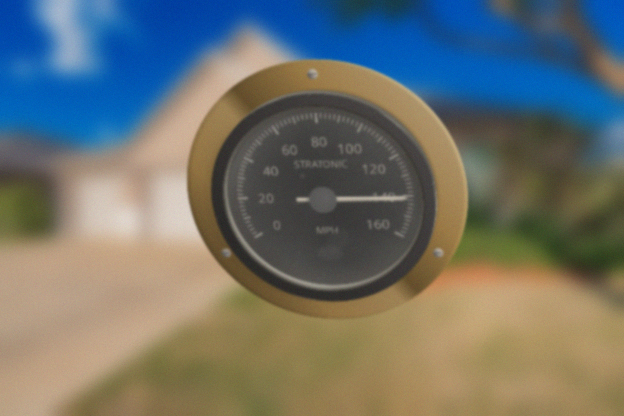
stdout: 140 mph
